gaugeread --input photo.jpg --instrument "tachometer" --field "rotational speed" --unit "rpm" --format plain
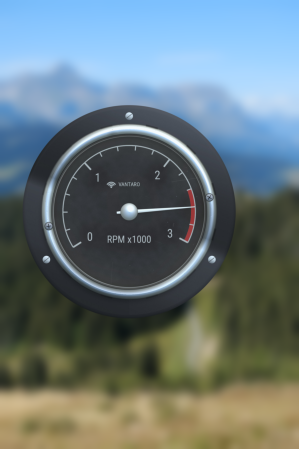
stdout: 2600 rpm
